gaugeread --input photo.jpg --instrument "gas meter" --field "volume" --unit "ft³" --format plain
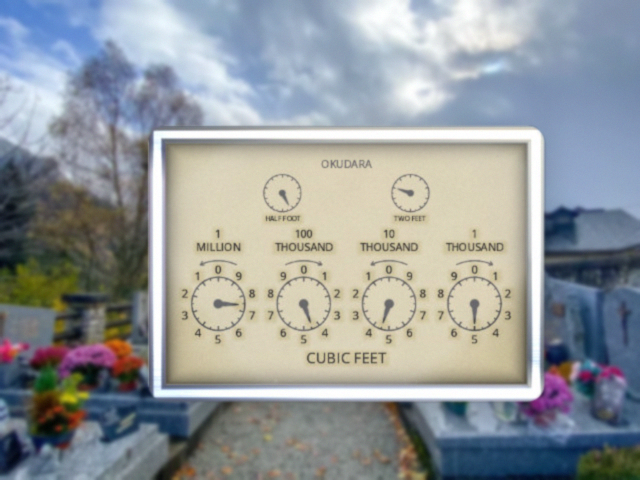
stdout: 744500 ft³
